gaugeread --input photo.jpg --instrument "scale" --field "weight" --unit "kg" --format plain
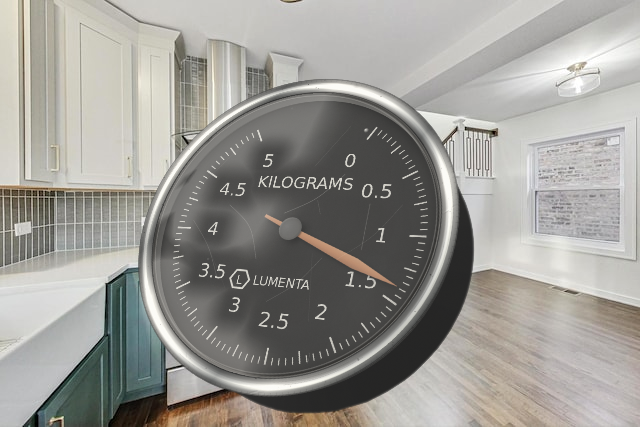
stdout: 1.4 kg
